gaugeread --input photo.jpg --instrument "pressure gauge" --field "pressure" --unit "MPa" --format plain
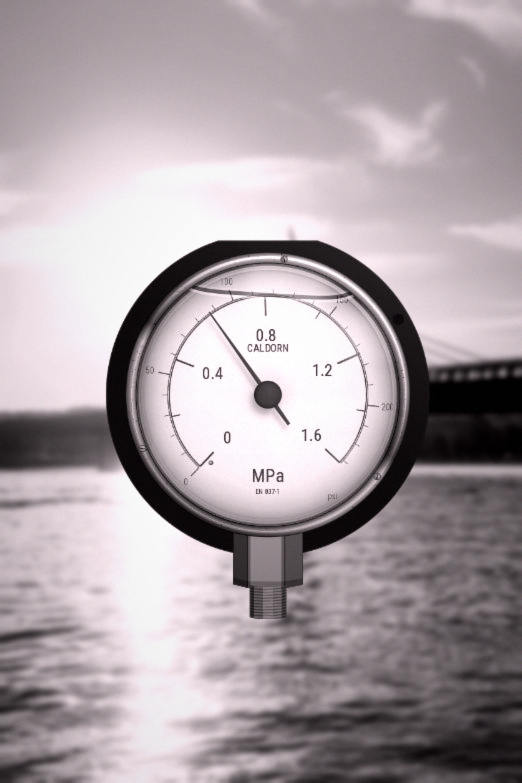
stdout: 0.6 MPa
